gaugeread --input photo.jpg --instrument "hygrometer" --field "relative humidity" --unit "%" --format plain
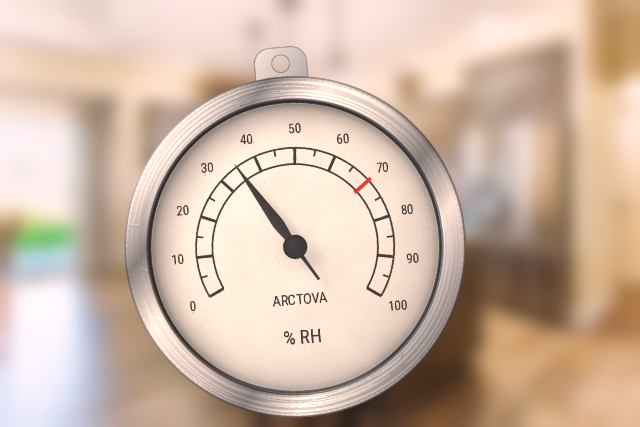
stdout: 35 %
